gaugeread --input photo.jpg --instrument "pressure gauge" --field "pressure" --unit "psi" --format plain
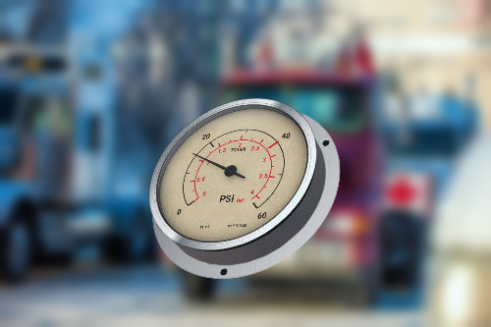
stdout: 15 psi
